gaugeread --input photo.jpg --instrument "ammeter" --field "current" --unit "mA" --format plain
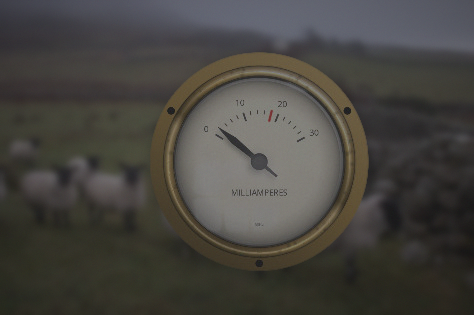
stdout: 2 mA
